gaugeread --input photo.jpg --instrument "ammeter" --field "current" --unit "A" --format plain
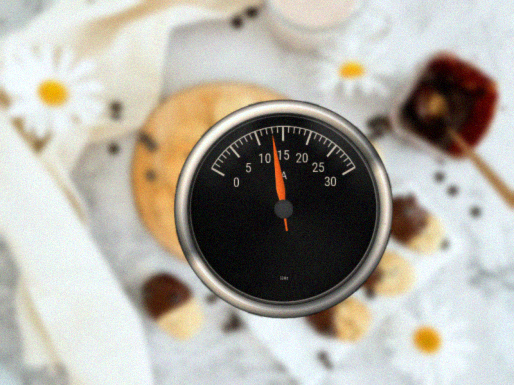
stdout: 13 A
